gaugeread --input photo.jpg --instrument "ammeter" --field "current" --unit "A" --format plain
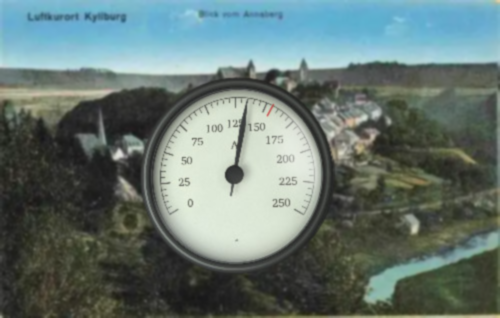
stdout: 135 A
